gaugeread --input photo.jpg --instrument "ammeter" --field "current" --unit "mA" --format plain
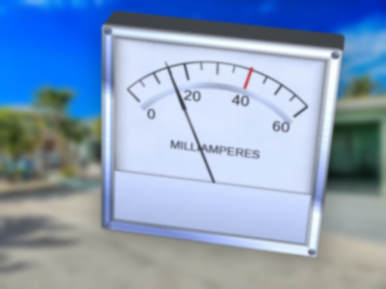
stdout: 15 mA
